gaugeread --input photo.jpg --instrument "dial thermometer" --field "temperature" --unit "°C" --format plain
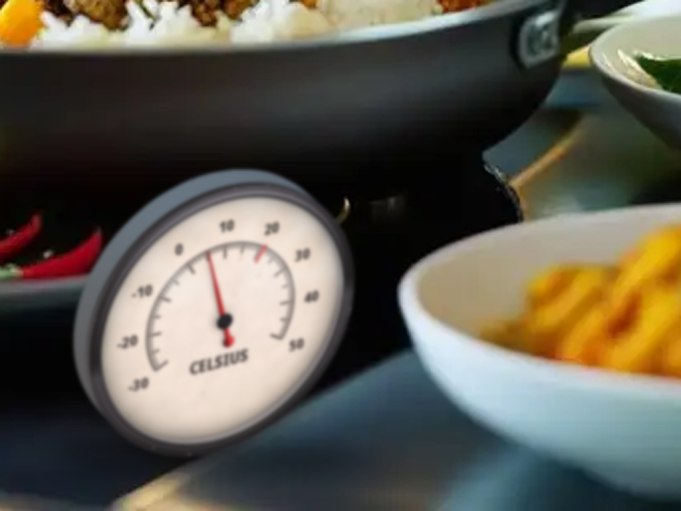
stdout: 5 °C
